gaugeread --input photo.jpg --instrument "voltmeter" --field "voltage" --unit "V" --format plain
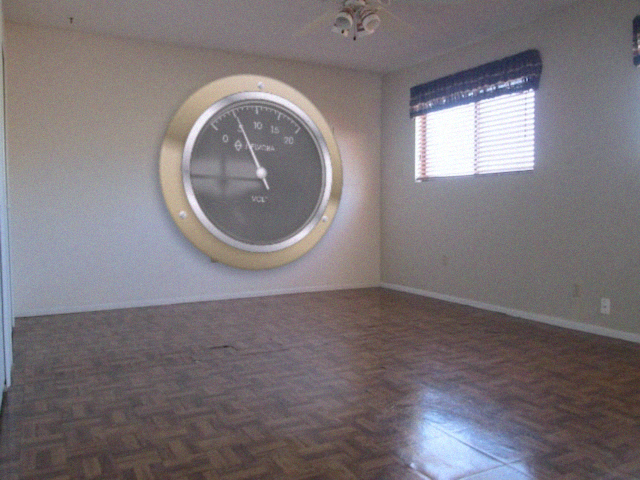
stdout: 5 V
